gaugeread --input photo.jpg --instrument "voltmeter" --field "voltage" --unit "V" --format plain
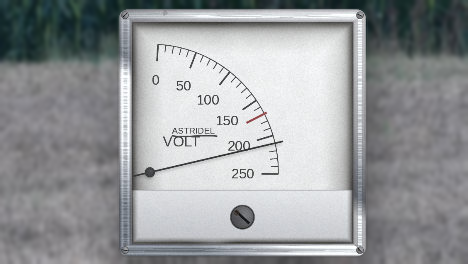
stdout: 210 V
